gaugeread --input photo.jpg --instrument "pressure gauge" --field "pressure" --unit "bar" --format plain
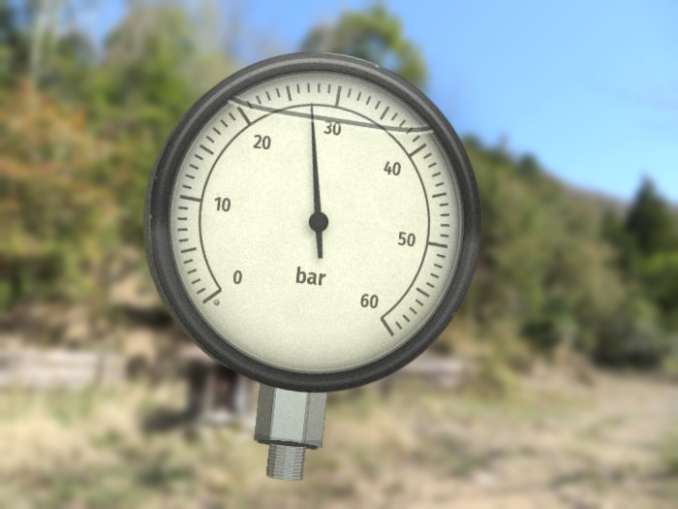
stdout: 27 bar
